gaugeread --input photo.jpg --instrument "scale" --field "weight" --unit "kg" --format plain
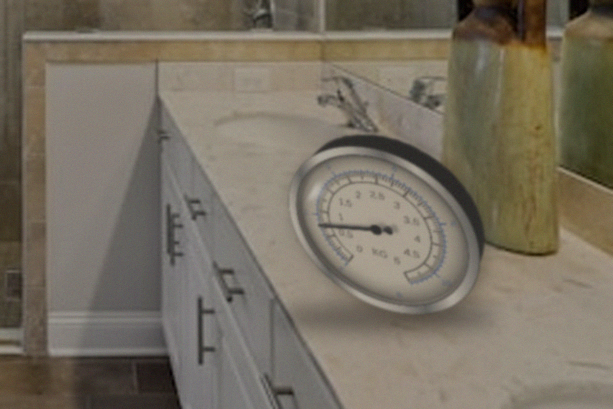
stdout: 0.75 kg
